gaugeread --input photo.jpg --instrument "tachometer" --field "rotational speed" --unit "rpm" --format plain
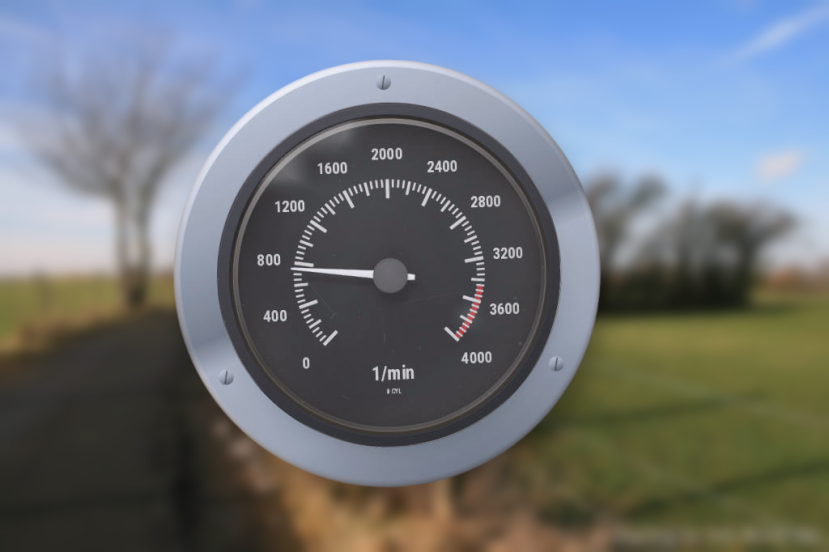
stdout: 750 rpm
